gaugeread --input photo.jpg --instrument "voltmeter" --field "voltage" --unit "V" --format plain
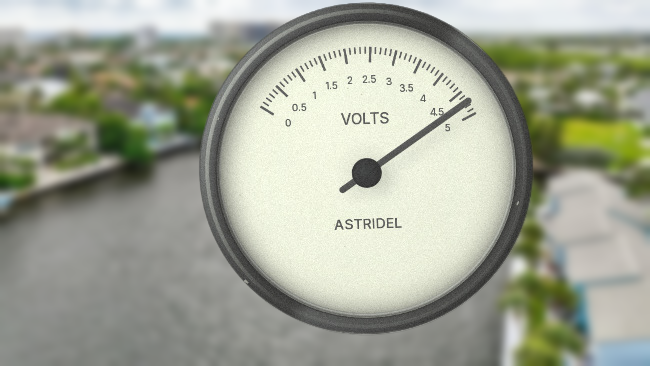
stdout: 4.7 V
